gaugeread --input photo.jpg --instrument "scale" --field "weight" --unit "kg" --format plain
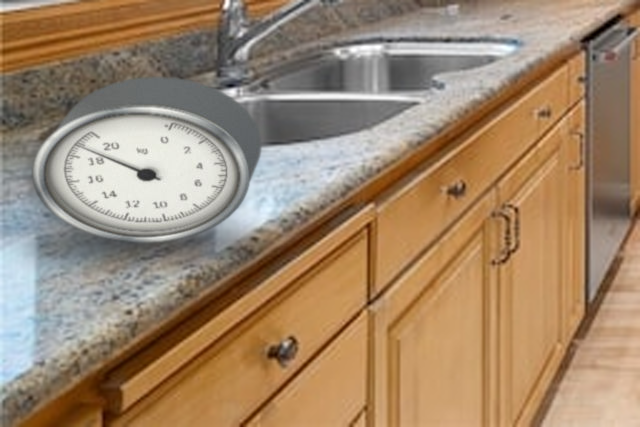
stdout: 19 kg
